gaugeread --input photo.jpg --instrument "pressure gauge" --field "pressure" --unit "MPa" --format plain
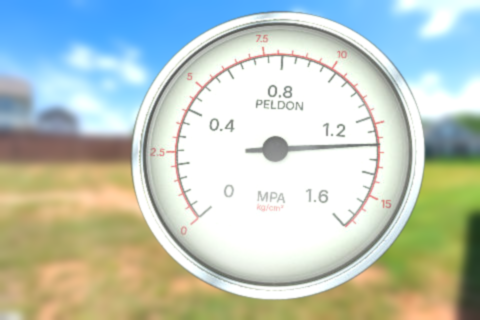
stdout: 1.3 MPa
